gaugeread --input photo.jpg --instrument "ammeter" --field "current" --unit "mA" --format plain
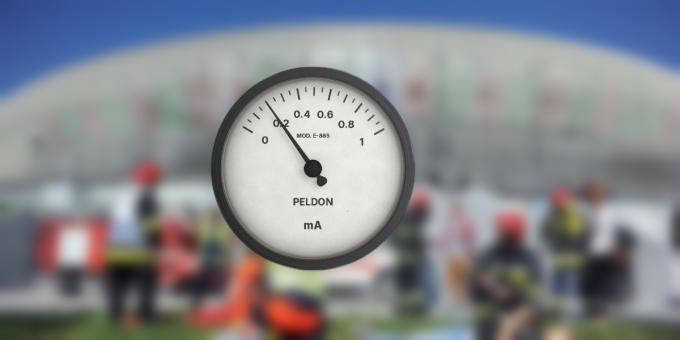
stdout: 0.2 mA
